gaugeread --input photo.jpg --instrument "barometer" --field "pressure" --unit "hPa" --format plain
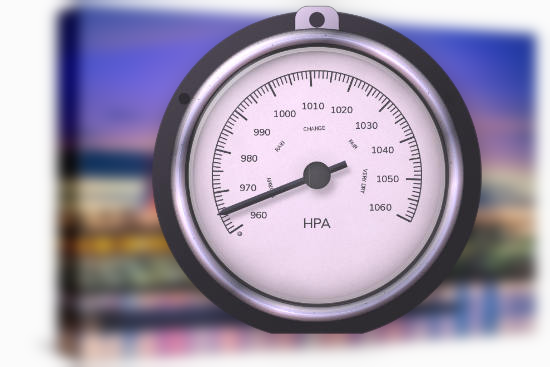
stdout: 965 hPa
